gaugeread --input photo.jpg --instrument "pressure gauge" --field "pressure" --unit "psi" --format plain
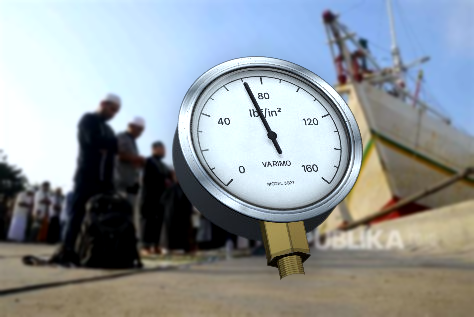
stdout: 70 psi
